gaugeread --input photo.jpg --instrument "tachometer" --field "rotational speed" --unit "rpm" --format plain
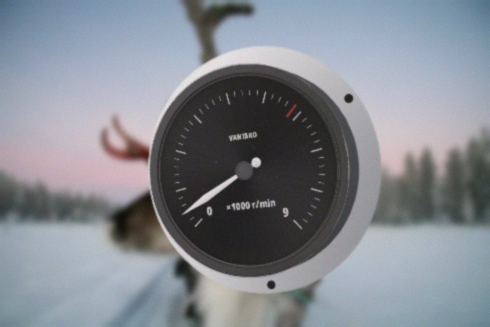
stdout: 400 rpm
